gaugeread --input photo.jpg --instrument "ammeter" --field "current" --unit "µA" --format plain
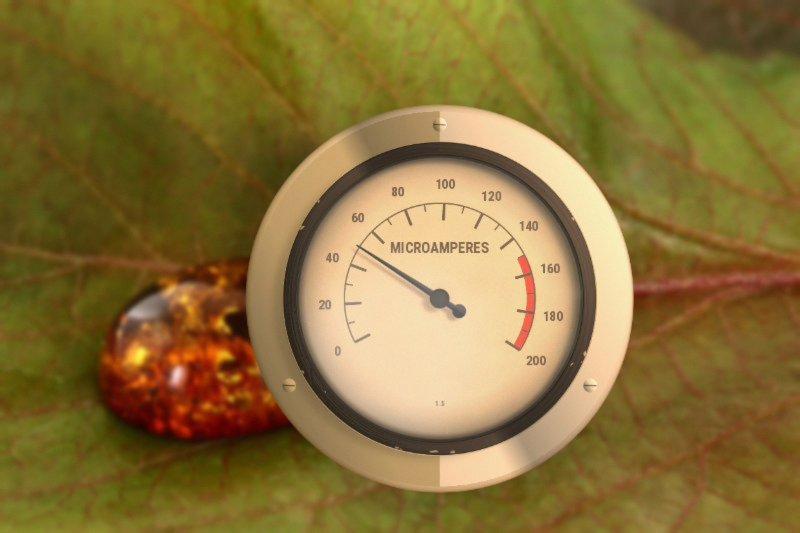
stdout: 50 µA
